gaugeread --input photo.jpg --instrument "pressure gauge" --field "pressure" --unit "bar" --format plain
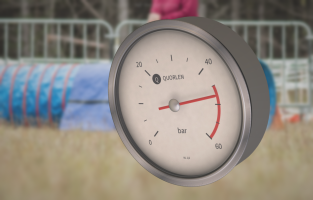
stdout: 47.5 bar
